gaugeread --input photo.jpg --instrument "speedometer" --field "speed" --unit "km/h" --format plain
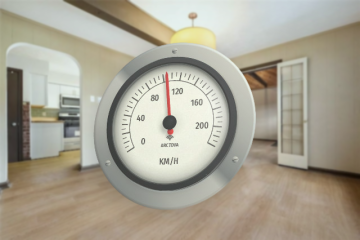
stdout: 105 km/h
